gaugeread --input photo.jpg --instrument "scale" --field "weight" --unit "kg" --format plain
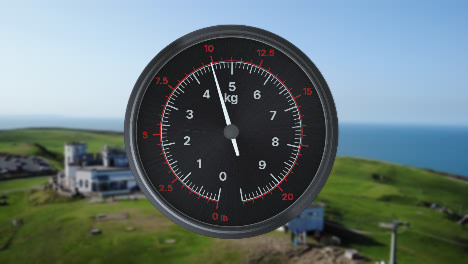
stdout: 4.5 kg
